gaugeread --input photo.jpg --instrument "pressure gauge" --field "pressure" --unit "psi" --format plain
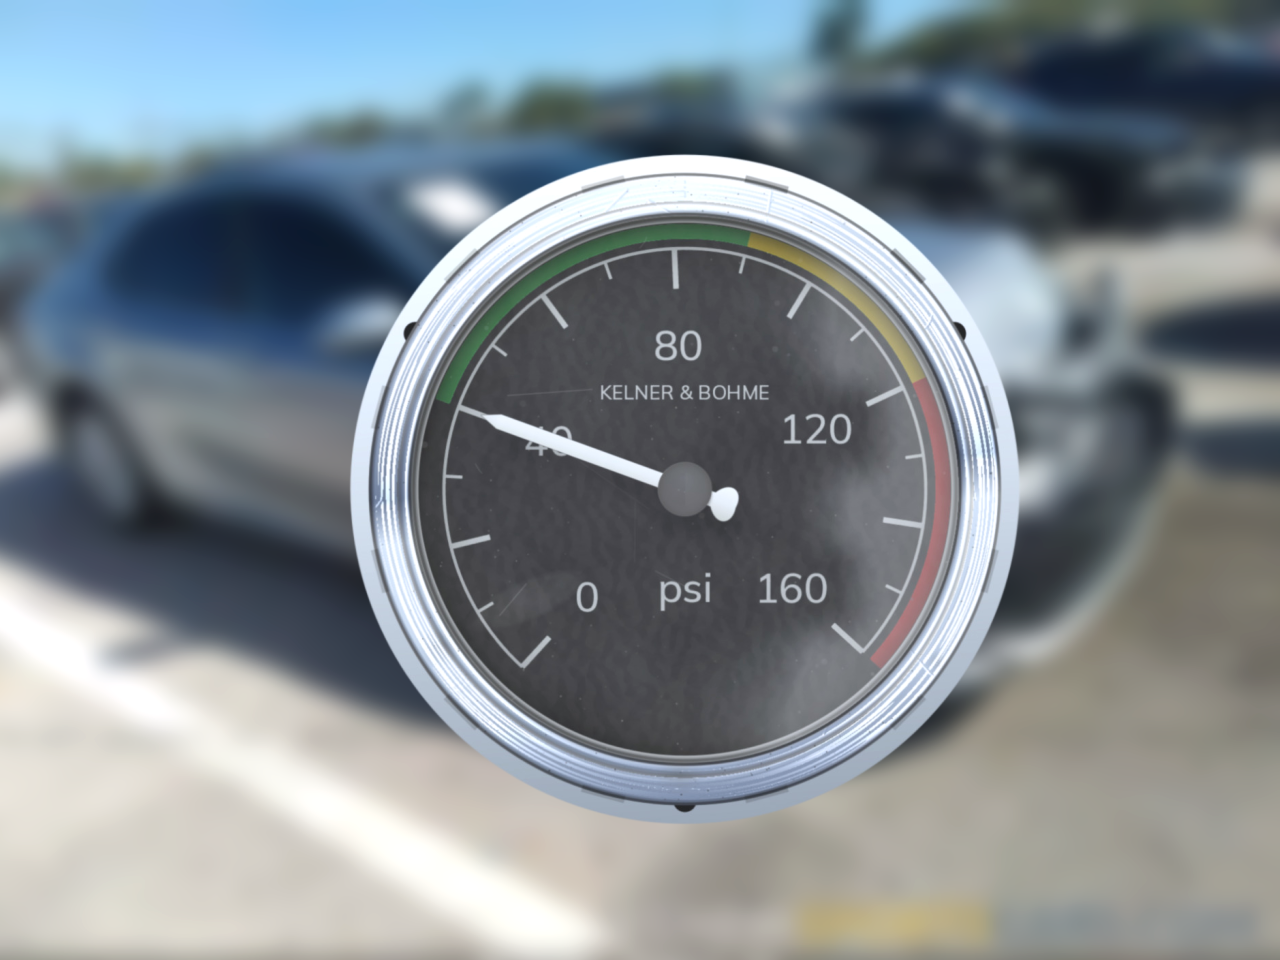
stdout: 40 psi
